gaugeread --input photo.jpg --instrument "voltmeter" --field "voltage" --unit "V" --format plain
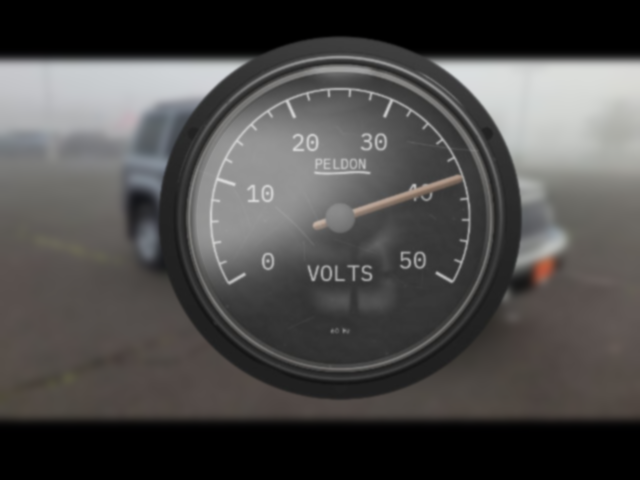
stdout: 40 V
